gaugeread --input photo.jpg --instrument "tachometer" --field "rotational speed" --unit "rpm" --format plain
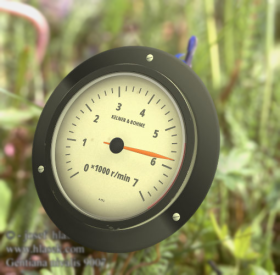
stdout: 5800 rpm
